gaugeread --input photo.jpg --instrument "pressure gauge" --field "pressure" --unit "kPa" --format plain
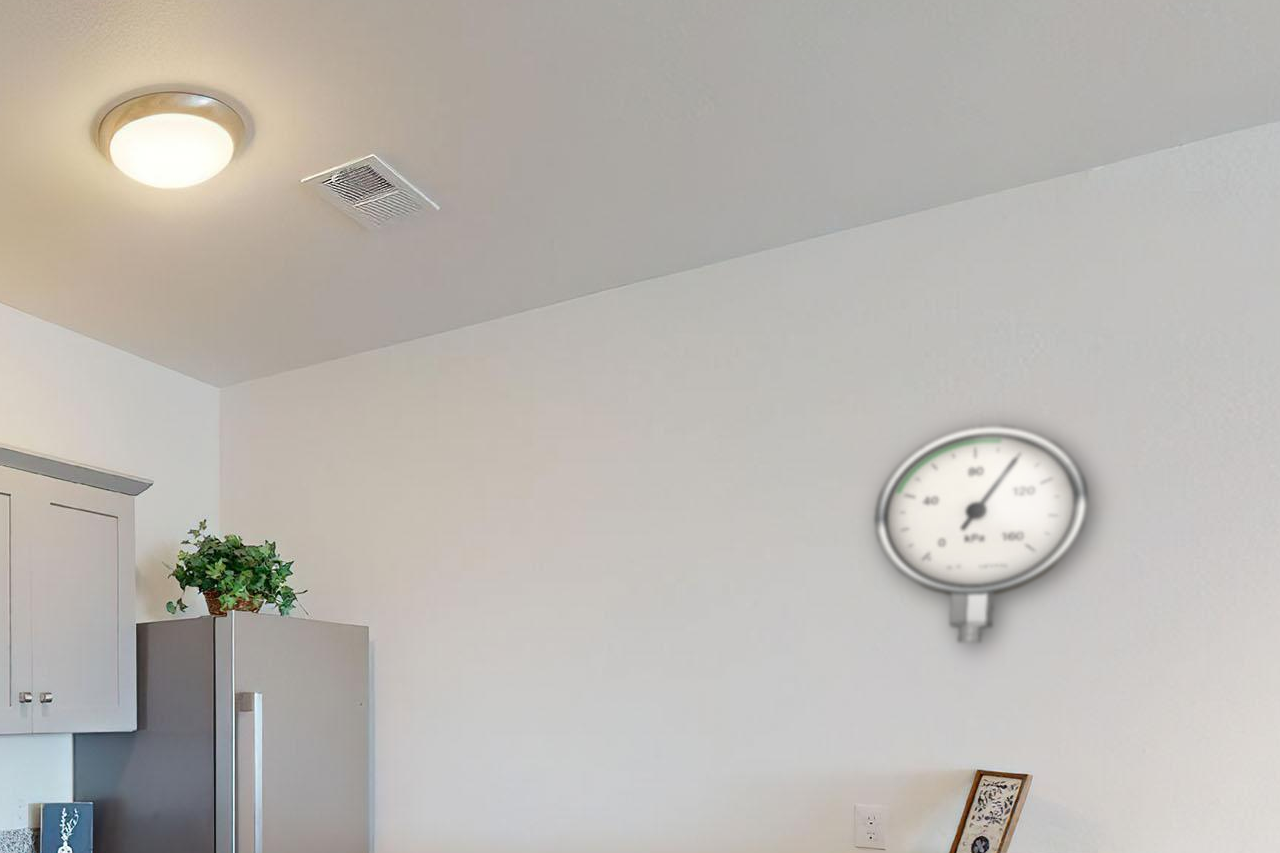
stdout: 100 kPa
